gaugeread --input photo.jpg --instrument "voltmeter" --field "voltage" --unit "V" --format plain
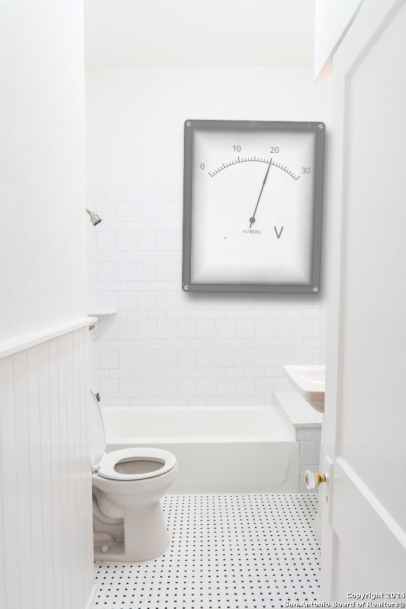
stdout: 20 V
